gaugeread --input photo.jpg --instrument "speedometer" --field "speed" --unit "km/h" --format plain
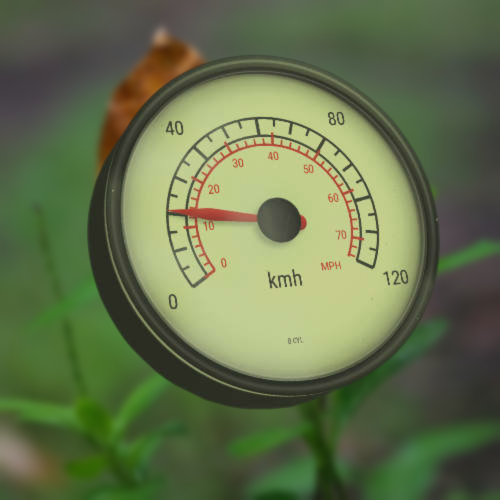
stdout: 20 km/h
